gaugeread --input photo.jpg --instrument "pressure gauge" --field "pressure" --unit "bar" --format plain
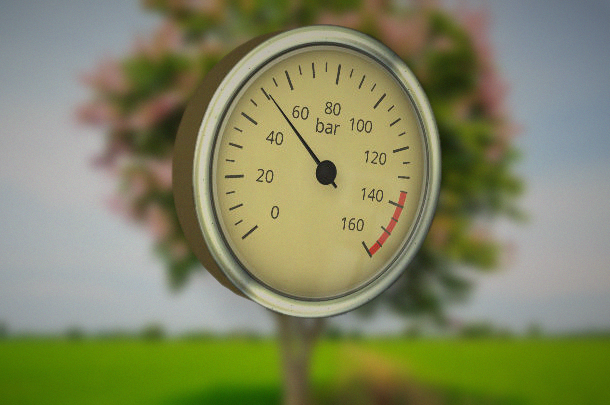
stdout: 50 bar
